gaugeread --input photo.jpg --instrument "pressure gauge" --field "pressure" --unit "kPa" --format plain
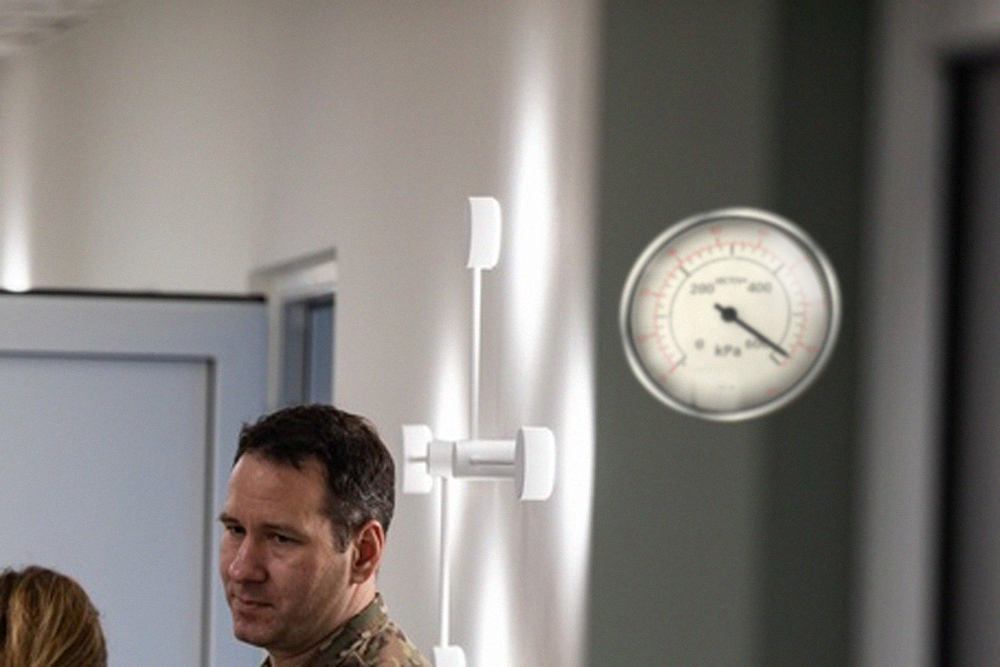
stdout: 580 kPa
